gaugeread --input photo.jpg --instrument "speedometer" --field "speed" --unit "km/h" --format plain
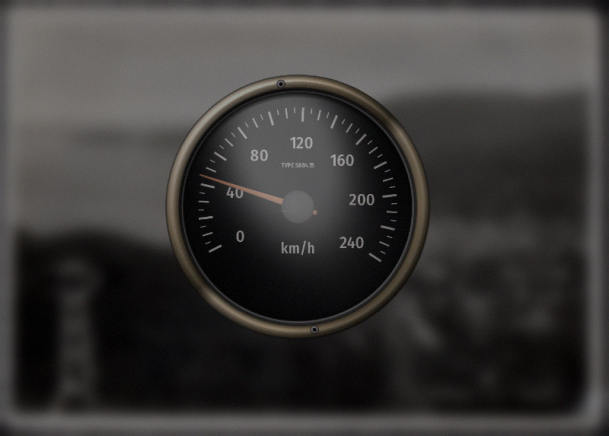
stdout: 45 km/h
